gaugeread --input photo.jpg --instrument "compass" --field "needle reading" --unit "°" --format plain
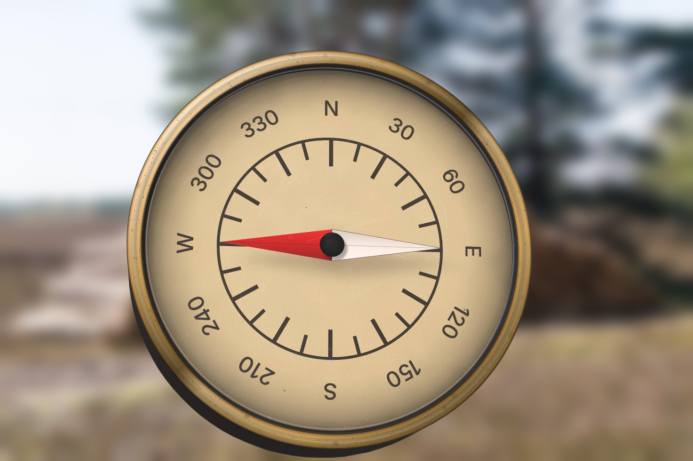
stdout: 270 °
